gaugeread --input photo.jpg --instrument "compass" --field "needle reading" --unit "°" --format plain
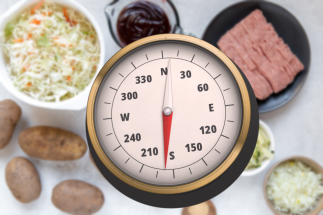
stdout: 187.5 °
